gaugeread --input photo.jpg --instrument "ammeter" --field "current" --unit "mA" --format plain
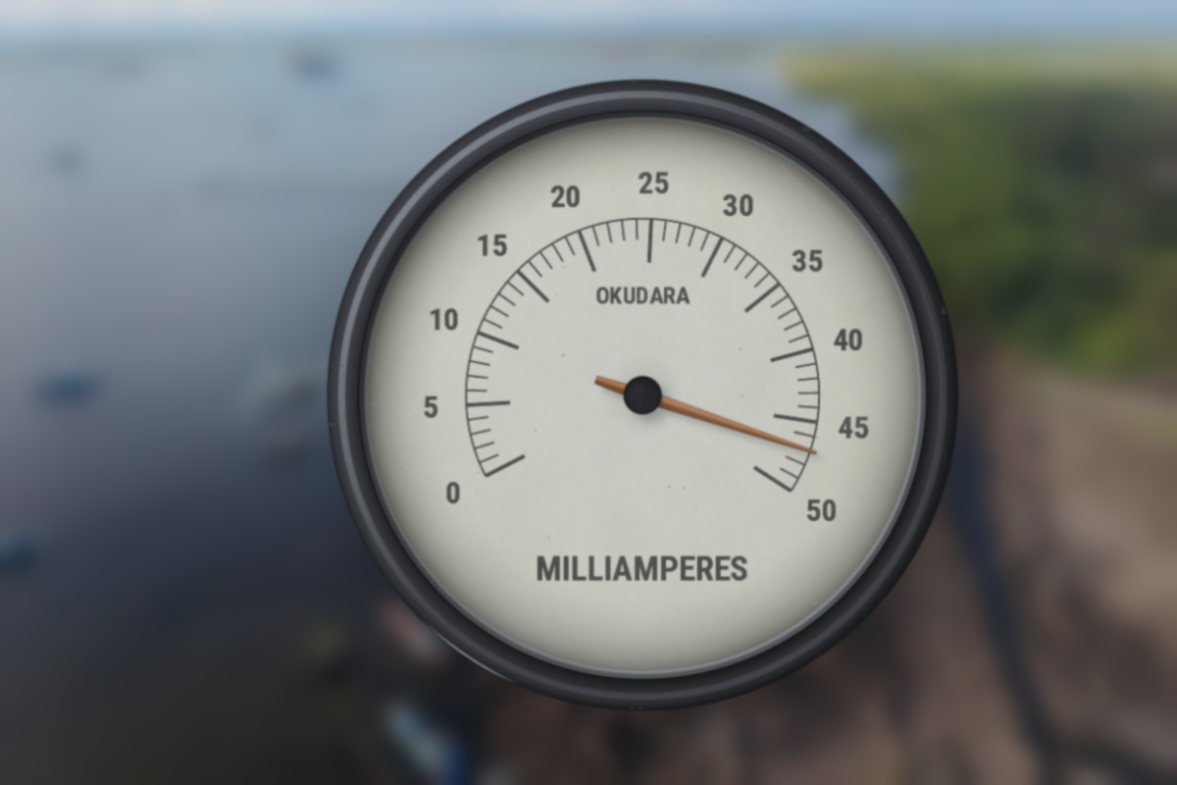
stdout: 47 mA
